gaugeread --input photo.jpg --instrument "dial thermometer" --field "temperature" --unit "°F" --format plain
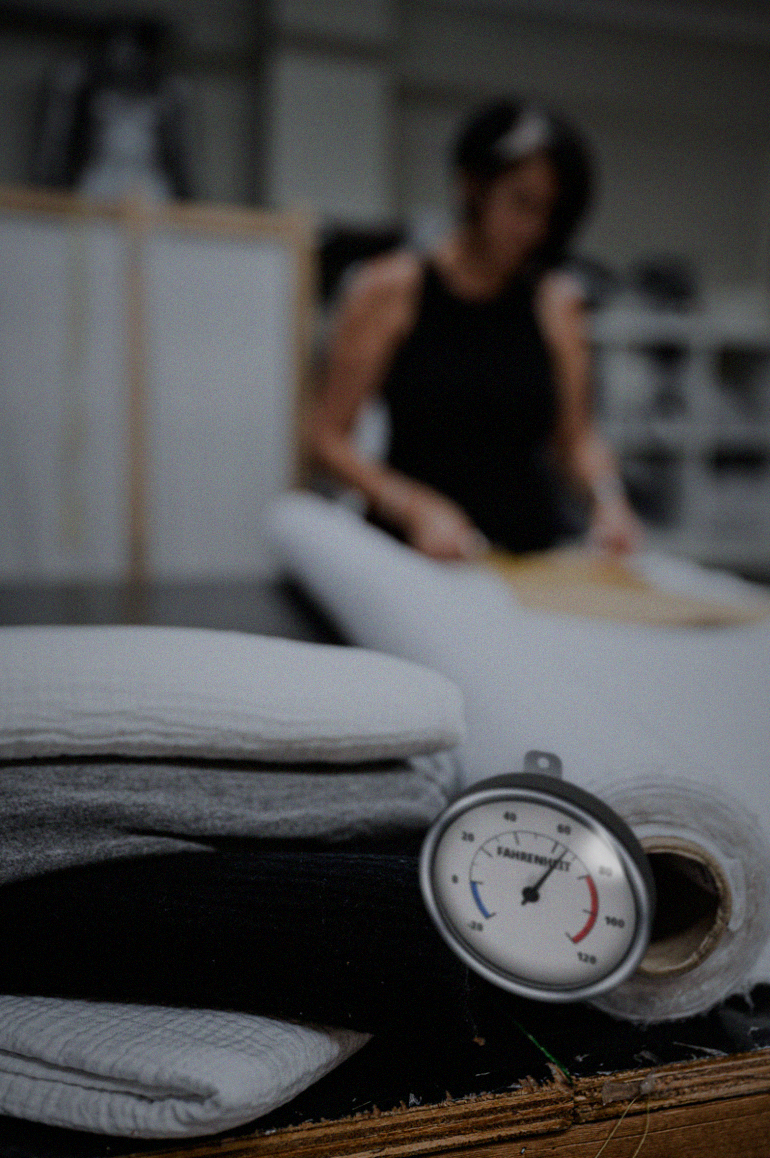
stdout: 65 °F
